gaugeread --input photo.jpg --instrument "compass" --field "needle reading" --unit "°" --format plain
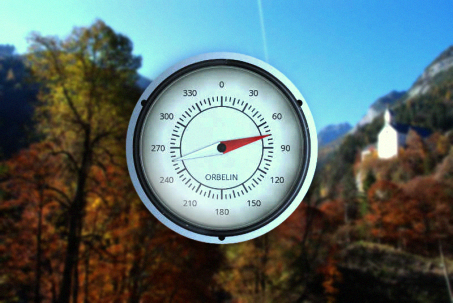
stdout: 75 °
